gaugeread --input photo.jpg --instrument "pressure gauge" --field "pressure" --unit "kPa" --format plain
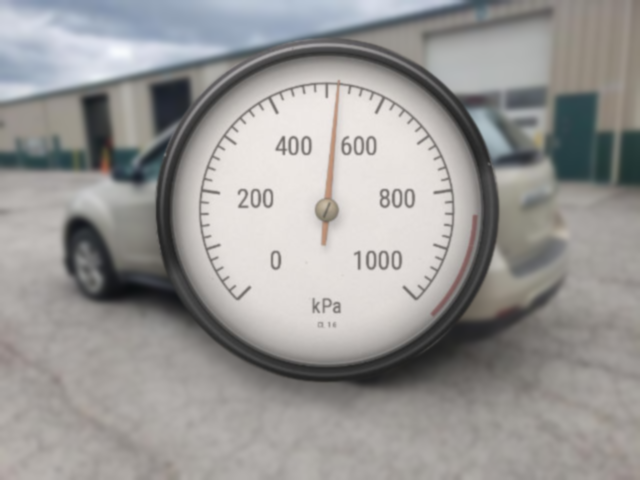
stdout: 520 kPa
